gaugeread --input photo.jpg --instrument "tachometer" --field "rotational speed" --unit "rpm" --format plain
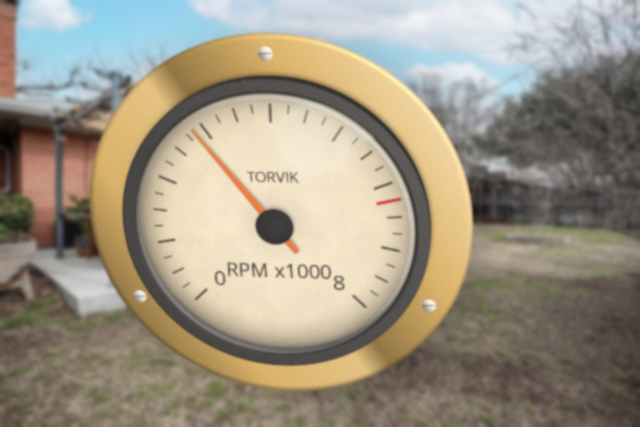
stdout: 2875 rpm
